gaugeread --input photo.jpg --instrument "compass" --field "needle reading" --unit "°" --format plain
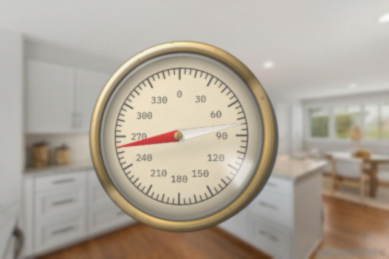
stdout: 260 °
